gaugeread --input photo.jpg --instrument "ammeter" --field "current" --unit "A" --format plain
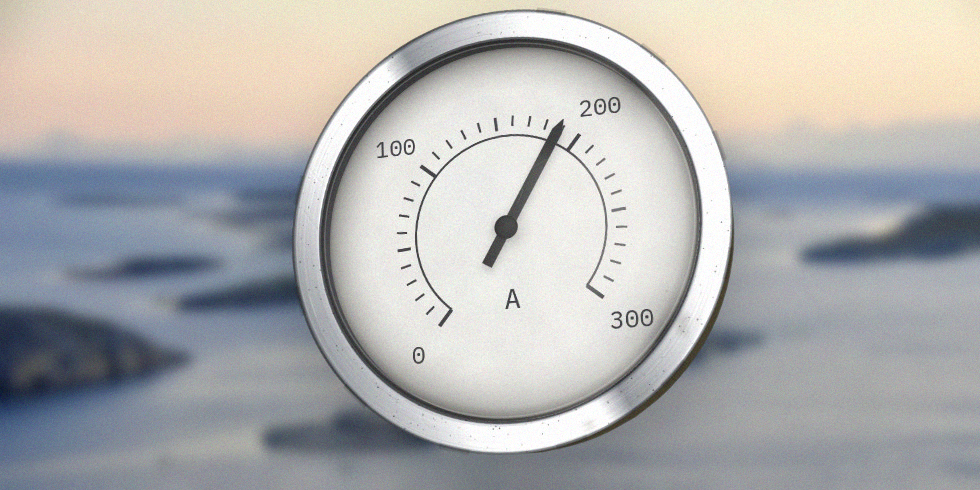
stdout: 190 A
